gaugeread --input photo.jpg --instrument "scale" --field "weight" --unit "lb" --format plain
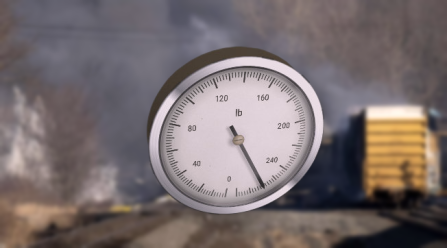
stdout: 260 lb
